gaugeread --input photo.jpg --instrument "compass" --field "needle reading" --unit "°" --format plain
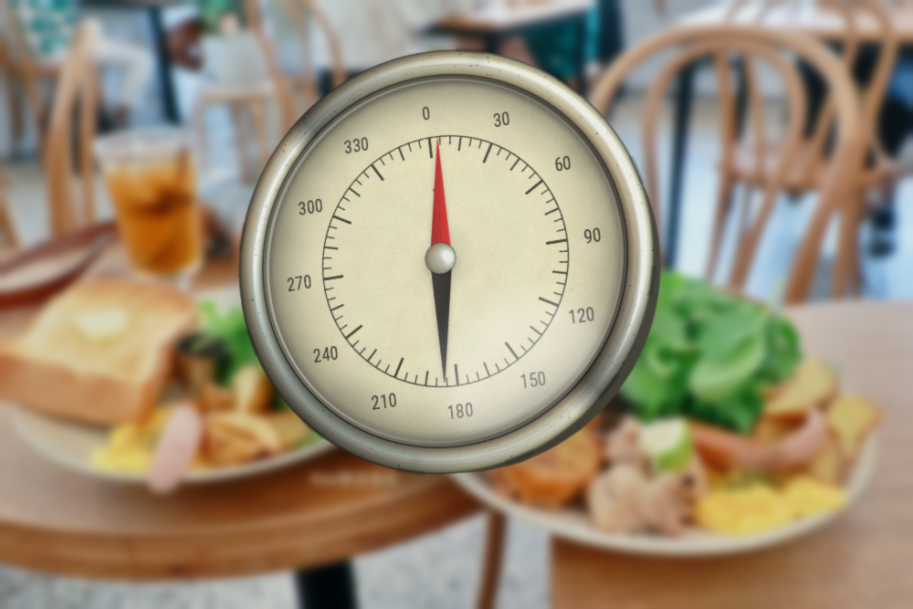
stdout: 5 °
